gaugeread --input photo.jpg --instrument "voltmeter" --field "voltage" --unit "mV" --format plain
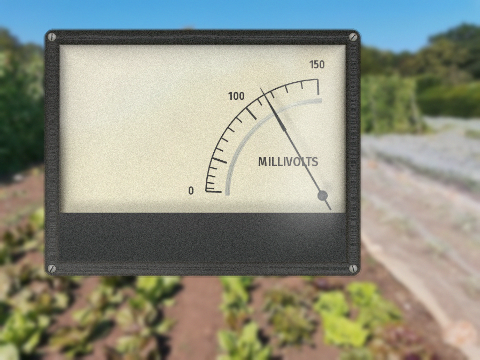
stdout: 115 mV
